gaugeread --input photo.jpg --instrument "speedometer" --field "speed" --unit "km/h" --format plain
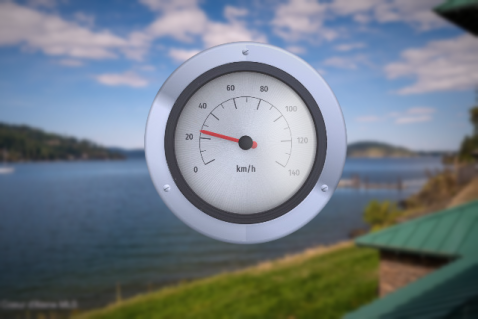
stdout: 25 km/h
